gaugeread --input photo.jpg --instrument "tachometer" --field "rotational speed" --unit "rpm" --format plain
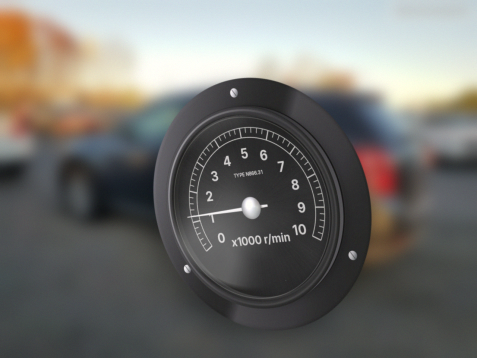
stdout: 1200 rpm
